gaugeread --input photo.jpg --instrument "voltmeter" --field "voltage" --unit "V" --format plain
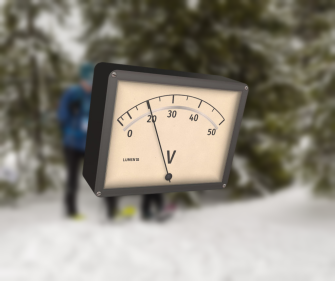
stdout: 20 V
